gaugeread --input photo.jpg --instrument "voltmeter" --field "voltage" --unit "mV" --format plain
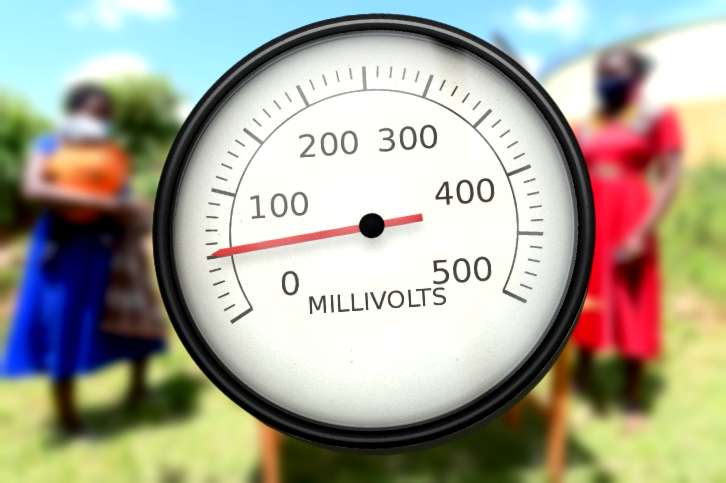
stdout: 50 mV
